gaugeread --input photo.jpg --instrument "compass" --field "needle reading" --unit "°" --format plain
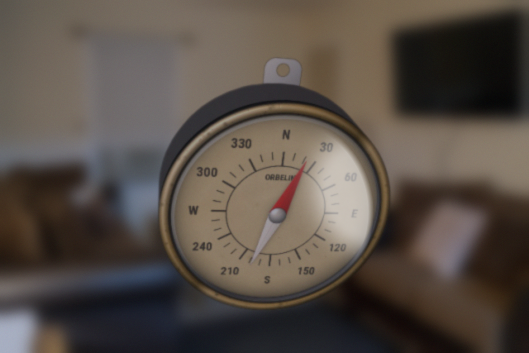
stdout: 20 °
